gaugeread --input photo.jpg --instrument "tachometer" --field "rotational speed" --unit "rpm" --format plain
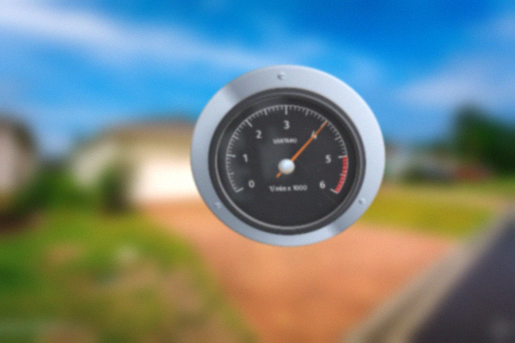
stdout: 4000 rpm
